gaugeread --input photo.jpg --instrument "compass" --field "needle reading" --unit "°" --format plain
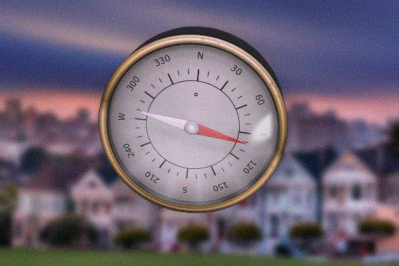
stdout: 100 °
